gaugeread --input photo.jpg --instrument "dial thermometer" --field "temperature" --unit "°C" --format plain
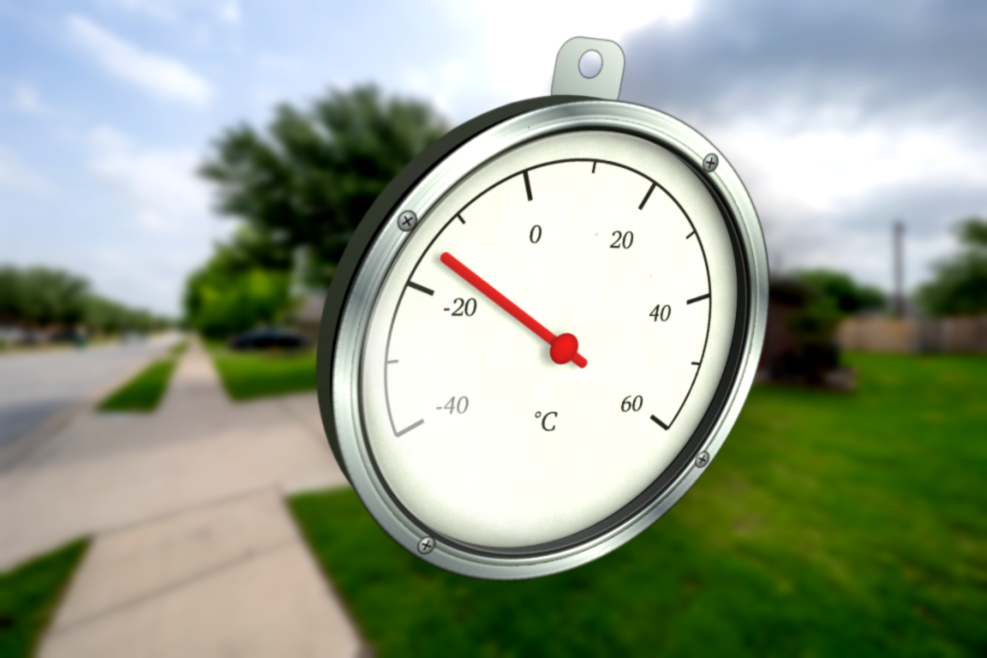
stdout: -15 °C
